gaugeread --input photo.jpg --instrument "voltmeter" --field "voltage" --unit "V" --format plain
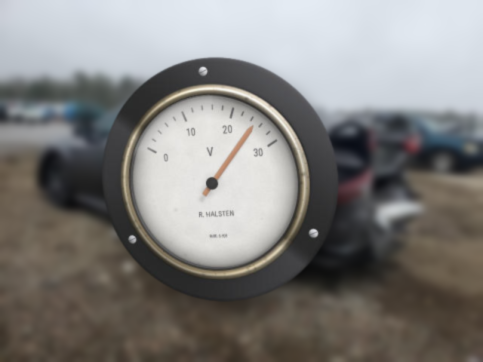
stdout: 25 V
